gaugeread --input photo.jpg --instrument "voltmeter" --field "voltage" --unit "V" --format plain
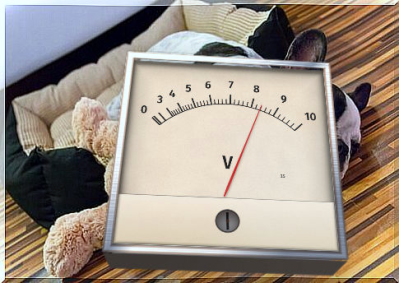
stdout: 8.4 V
